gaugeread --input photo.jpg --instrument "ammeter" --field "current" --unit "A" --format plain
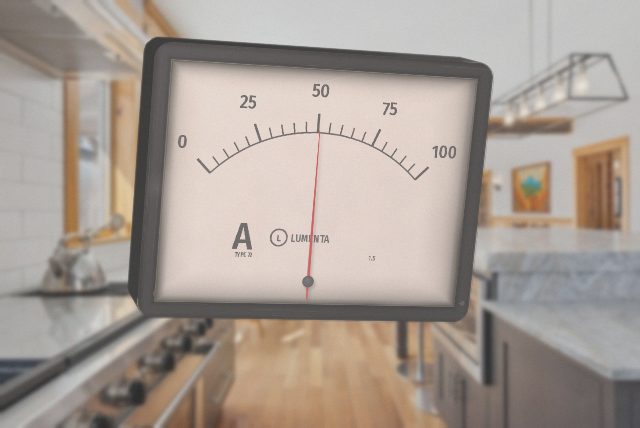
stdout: 50 A
